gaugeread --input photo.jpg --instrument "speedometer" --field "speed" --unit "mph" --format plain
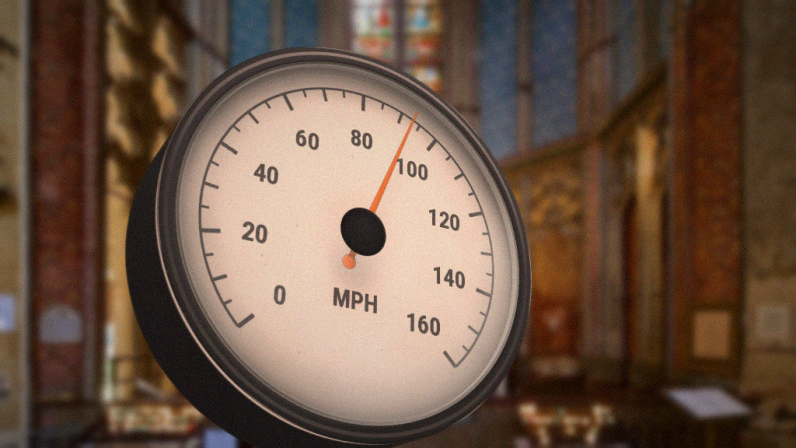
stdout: 92.5 mph
